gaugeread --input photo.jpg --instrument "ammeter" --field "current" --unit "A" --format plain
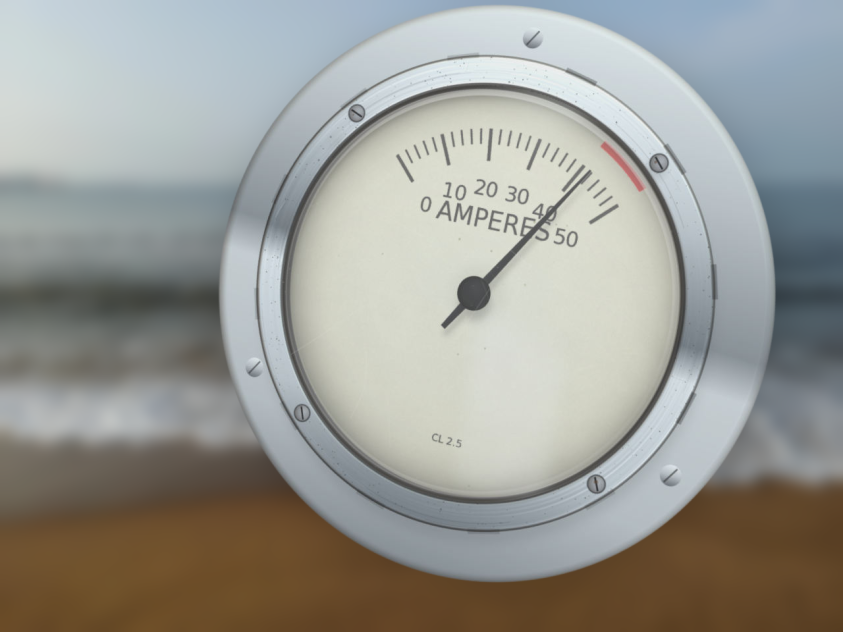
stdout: 42 A
